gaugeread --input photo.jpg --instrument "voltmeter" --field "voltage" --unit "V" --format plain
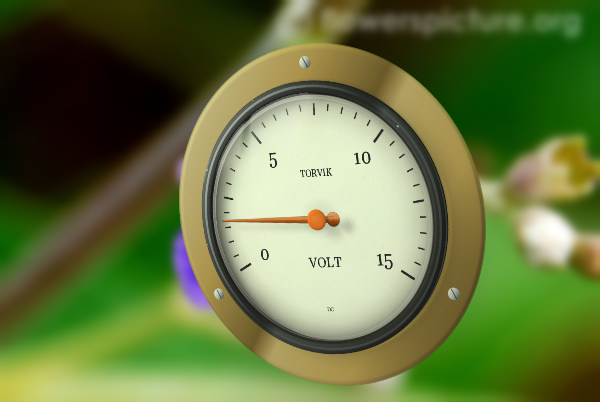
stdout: 1.75 V
